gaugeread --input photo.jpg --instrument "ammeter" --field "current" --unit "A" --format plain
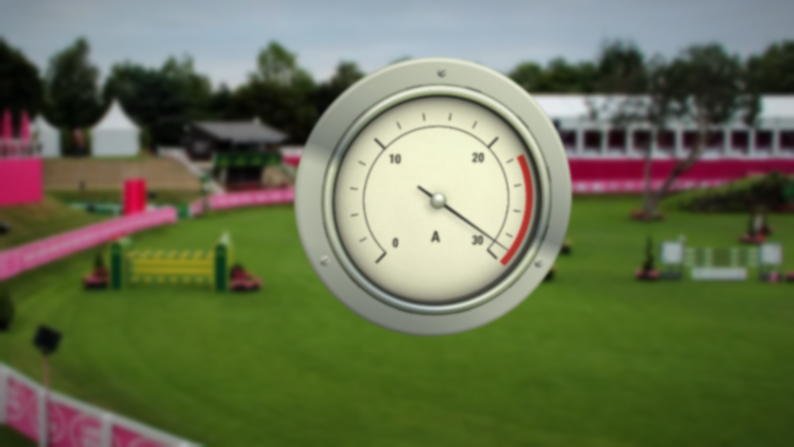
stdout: 29 A
